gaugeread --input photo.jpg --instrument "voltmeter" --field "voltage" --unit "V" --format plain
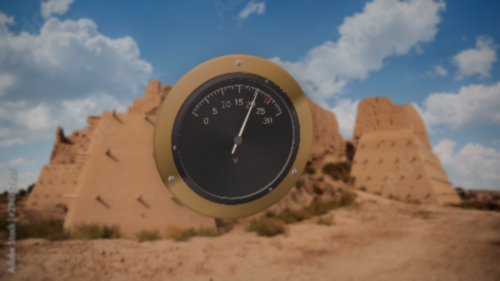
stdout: 20 V
